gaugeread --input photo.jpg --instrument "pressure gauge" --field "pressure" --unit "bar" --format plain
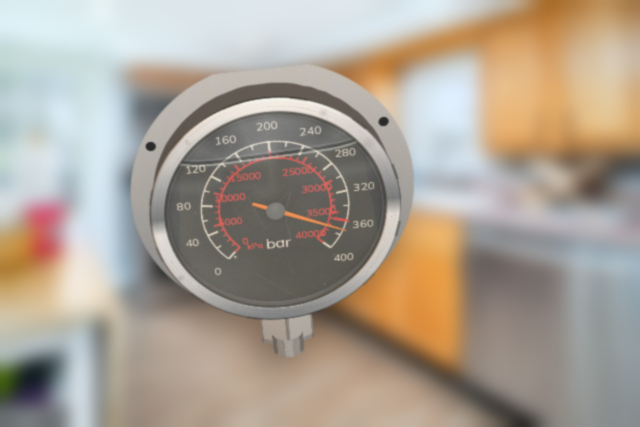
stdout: 370 bar
